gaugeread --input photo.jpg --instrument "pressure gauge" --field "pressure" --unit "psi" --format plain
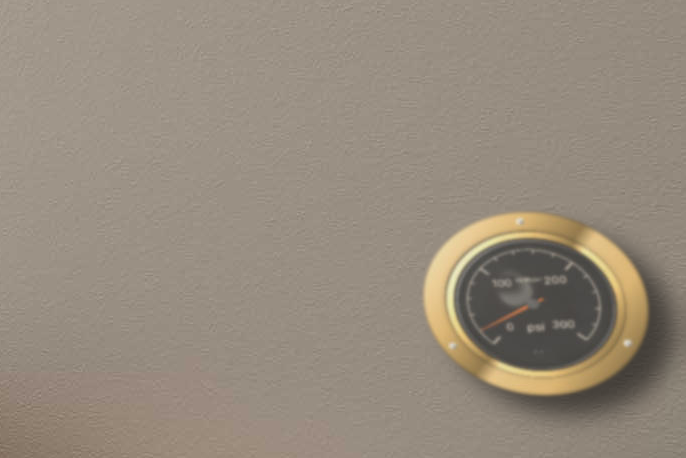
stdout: 20 psi
